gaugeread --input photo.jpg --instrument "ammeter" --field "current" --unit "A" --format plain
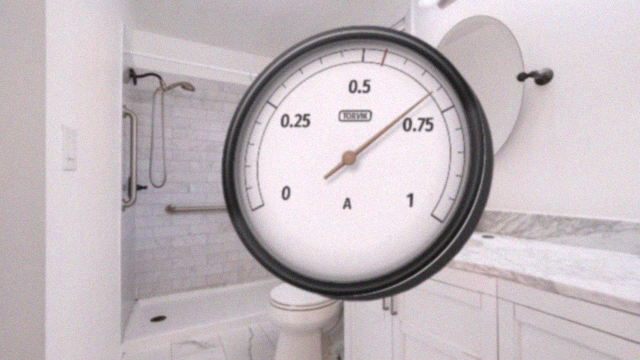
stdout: 0.7 A
